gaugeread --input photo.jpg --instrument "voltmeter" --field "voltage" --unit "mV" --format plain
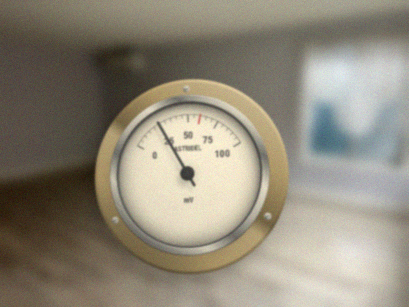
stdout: 25 mV
